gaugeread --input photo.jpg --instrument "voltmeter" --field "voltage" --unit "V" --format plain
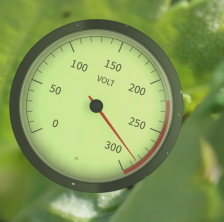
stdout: 285 V
